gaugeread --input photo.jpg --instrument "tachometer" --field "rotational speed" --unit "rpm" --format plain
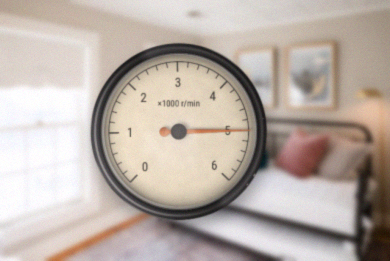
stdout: 5000 rpm
